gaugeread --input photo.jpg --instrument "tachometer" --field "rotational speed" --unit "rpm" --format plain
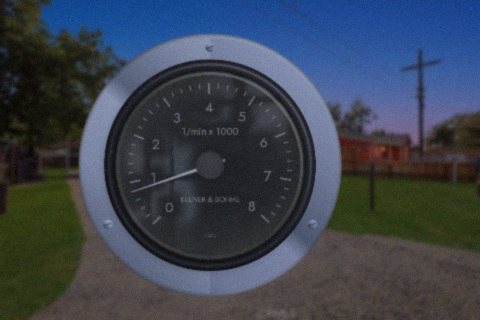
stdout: 800 rpm
